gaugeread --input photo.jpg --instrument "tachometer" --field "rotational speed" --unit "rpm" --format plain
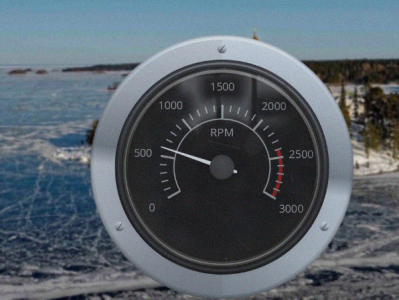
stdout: 600 rpm
